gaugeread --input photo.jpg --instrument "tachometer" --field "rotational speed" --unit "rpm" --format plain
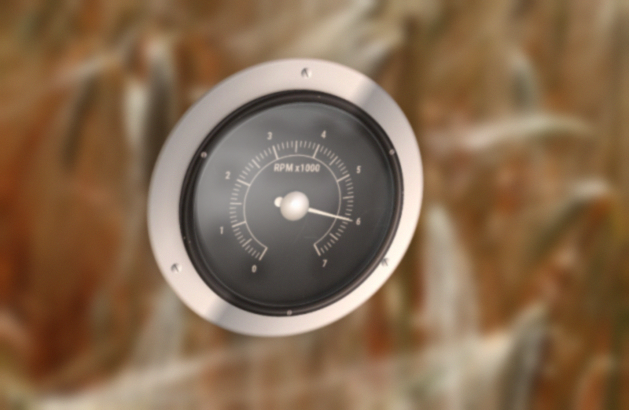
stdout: 6000 rpm
